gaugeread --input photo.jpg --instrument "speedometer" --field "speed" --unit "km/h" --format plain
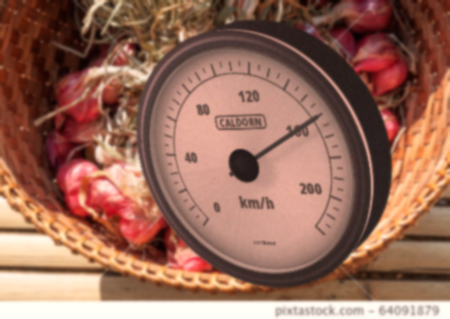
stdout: 160 km/h
